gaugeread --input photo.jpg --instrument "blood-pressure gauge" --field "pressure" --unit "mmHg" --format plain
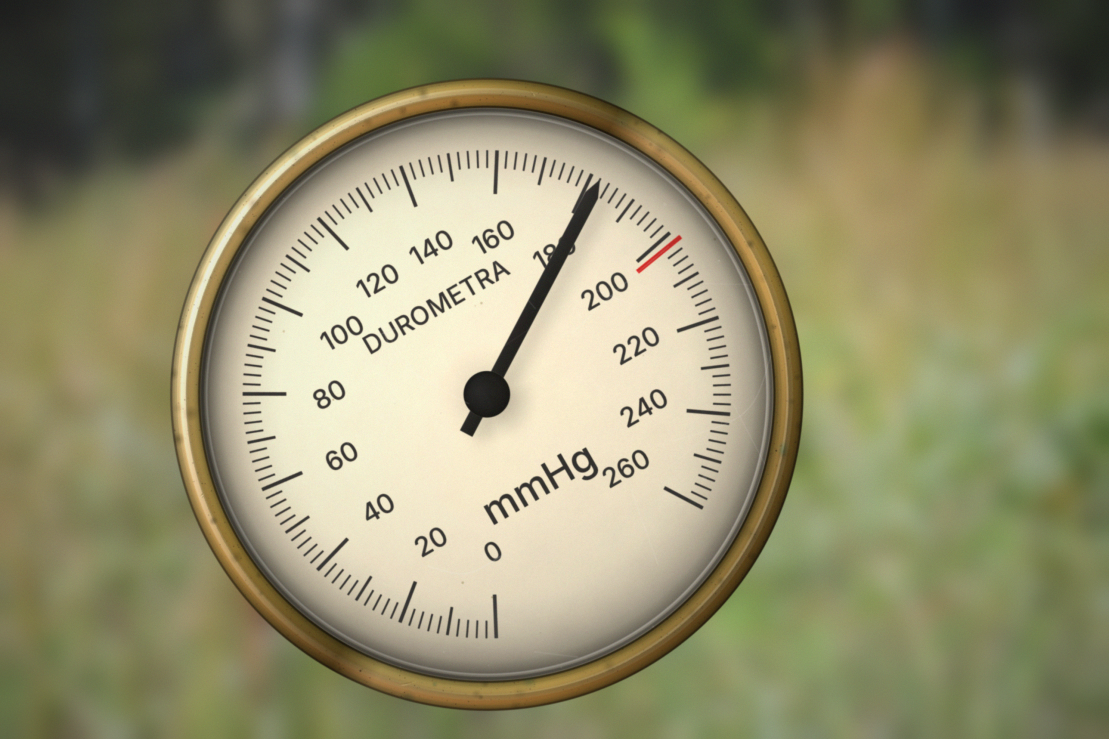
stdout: 182 mmHg
